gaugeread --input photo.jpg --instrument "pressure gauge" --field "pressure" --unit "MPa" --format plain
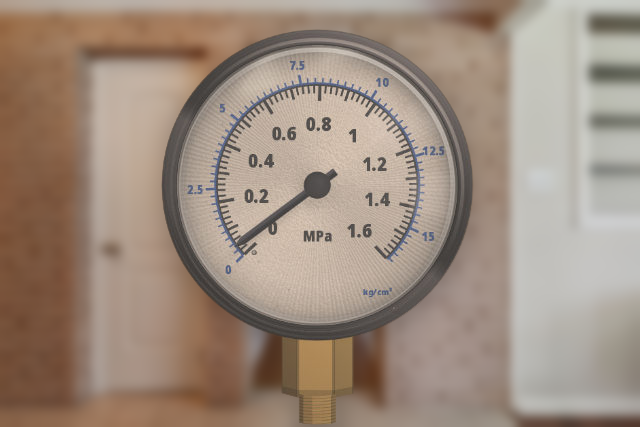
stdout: 0.04 MPa
